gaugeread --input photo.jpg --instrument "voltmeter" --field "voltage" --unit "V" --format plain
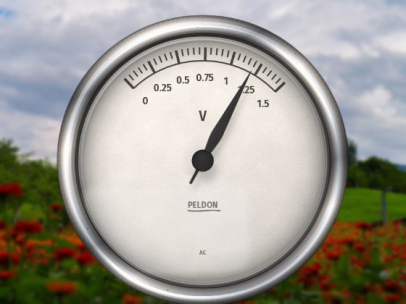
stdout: 1.2 V
